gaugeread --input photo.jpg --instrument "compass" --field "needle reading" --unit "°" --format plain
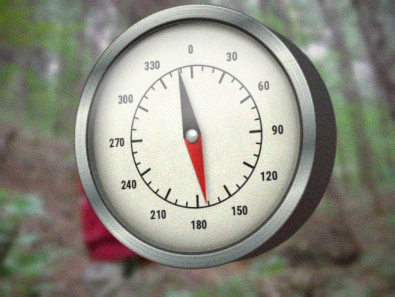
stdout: 170 °
